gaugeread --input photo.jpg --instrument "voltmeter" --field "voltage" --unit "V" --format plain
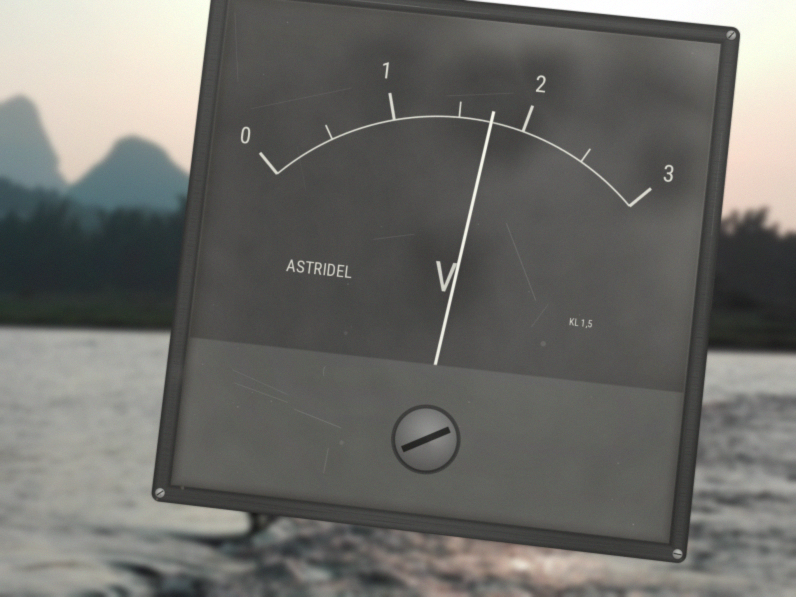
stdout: 1.75 V
